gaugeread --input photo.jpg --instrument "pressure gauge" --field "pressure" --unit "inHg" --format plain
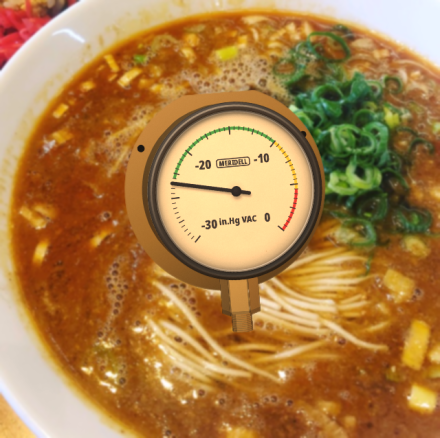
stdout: -23.5 inHg
